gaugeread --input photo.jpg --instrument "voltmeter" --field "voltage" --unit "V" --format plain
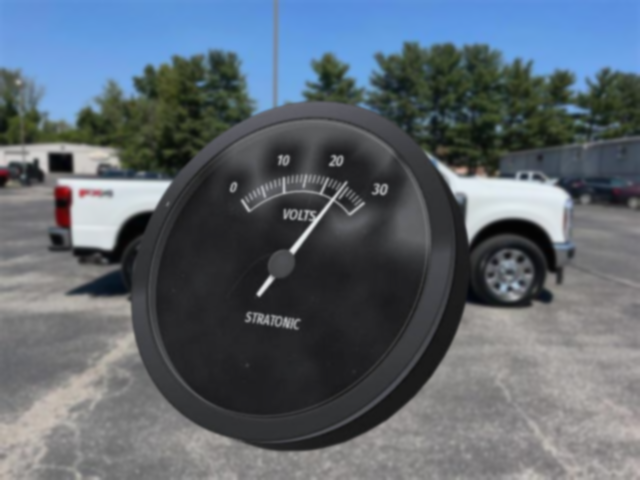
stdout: 25 V
